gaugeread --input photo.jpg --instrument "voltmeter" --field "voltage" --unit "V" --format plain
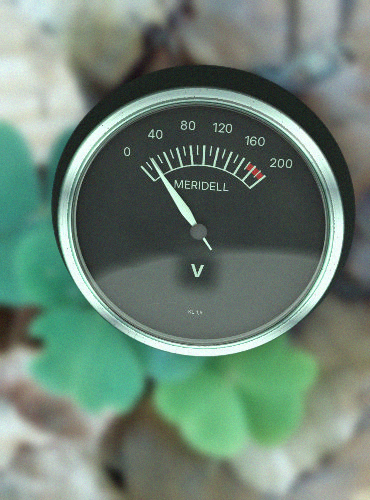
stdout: 20 V
